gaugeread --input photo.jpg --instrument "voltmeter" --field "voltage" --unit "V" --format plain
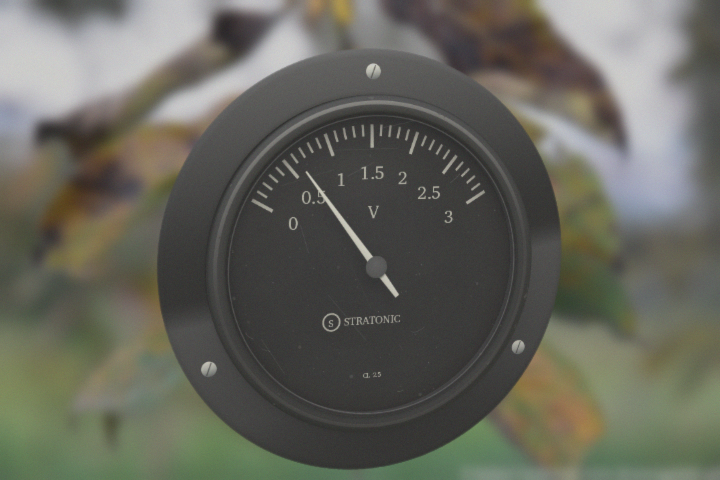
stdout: 0.6 V
